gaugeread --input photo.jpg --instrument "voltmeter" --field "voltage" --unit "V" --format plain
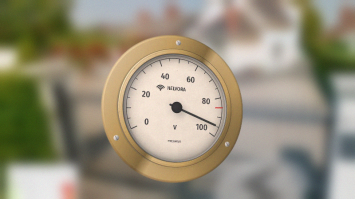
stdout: 95 V
